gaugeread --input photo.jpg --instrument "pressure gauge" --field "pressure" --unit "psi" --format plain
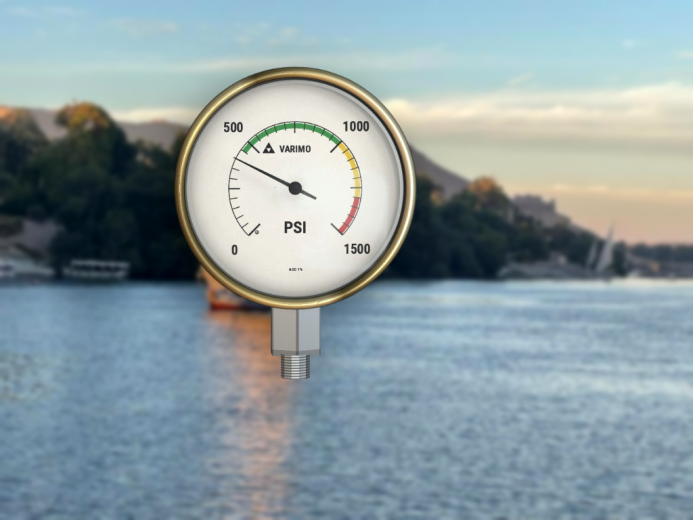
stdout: 400 psi
